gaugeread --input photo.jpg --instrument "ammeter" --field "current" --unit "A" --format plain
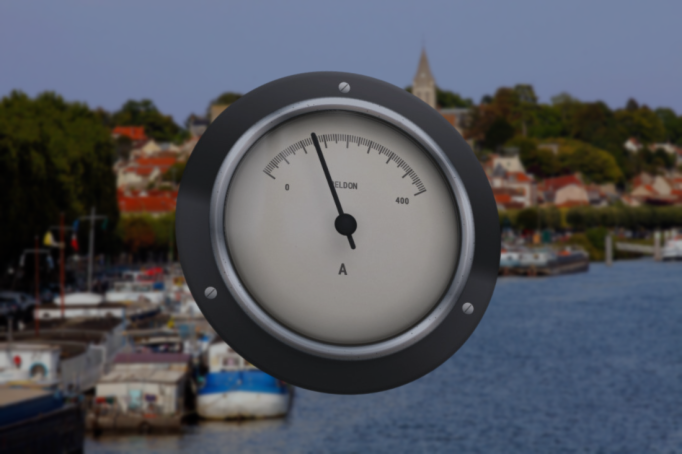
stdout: 125 A
